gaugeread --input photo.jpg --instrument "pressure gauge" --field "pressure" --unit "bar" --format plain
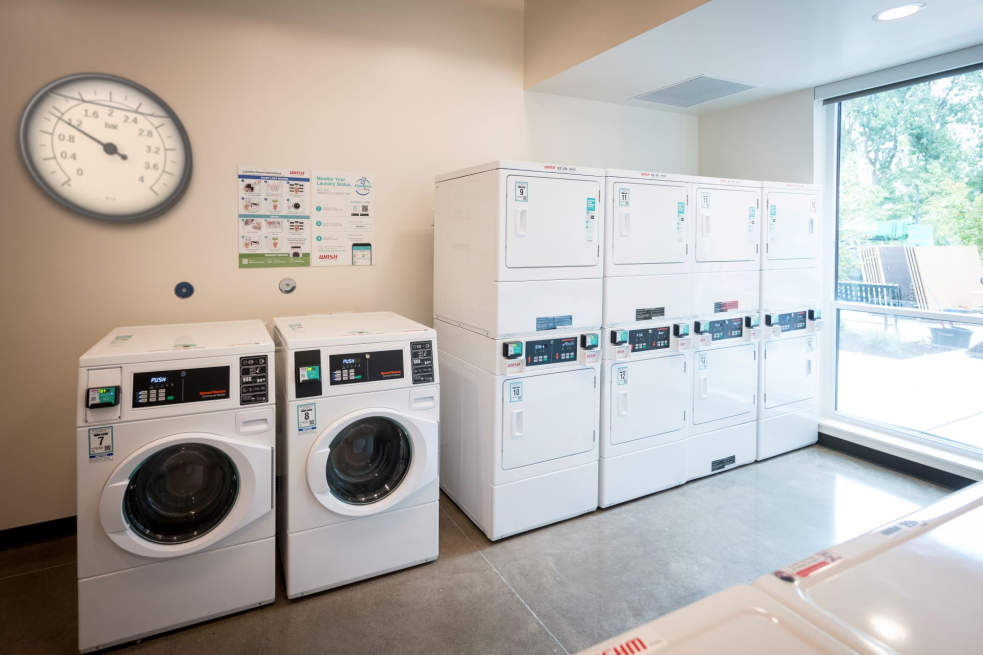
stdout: 1.1 bar
